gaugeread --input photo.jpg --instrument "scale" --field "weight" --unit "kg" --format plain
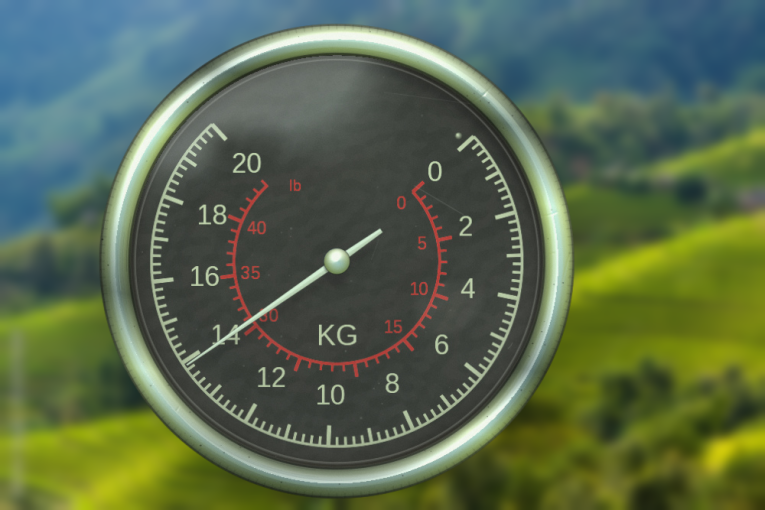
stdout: 13.9 kg
